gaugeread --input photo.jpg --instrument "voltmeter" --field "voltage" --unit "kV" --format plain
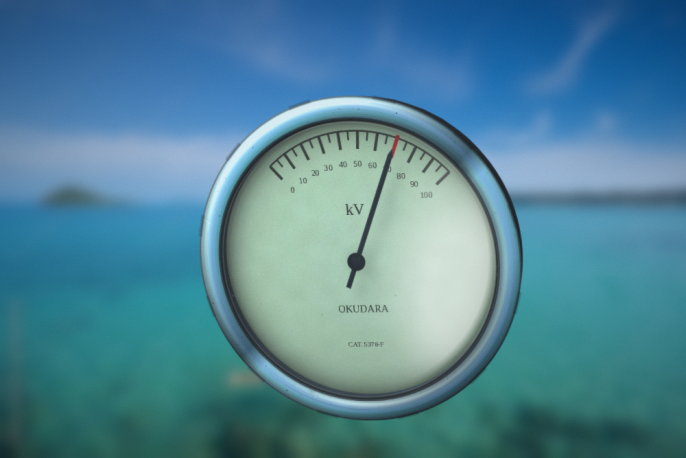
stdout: 70 kV
